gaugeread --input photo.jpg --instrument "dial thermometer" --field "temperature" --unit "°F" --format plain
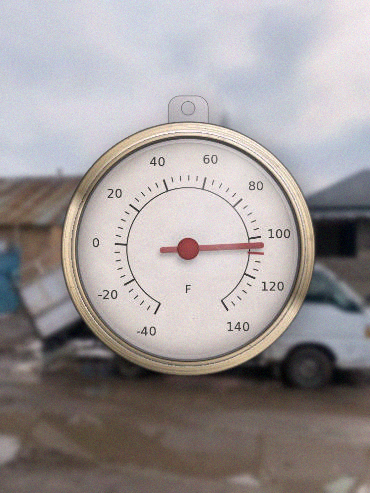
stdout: 104 °F
